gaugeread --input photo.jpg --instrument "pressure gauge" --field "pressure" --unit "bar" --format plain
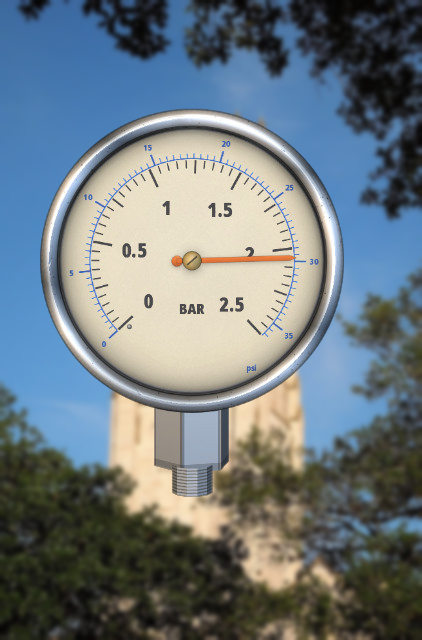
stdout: 2.05 bar
